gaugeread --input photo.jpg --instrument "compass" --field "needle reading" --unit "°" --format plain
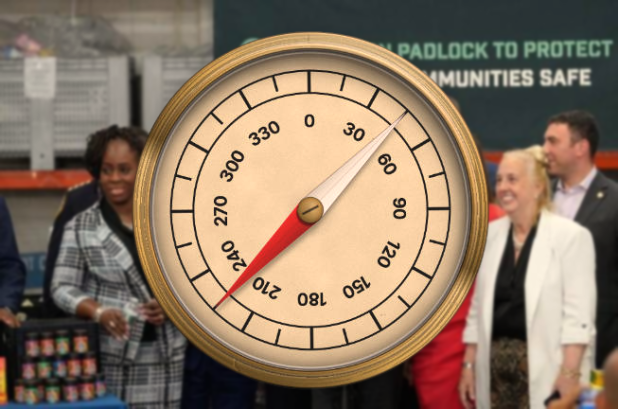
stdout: 225 °
